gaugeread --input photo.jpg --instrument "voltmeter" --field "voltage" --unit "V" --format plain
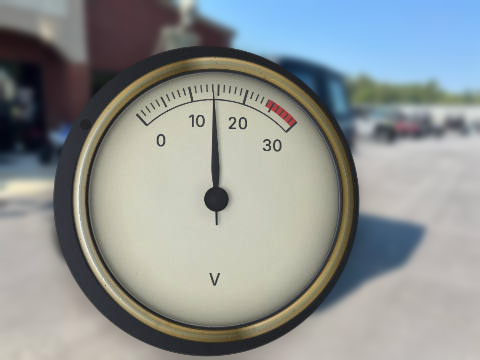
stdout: 14 V
